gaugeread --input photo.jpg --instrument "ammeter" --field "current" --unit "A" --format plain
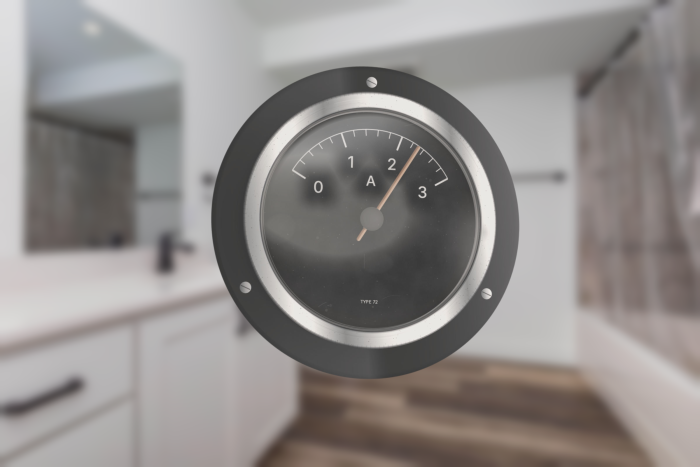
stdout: 2.3 A
